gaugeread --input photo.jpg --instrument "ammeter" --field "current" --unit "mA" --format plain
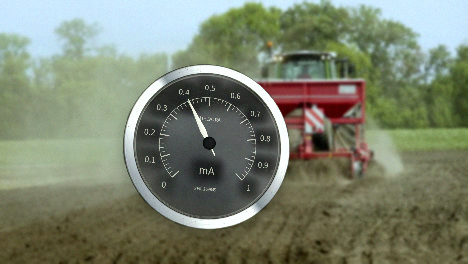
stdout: 0.4 mA
